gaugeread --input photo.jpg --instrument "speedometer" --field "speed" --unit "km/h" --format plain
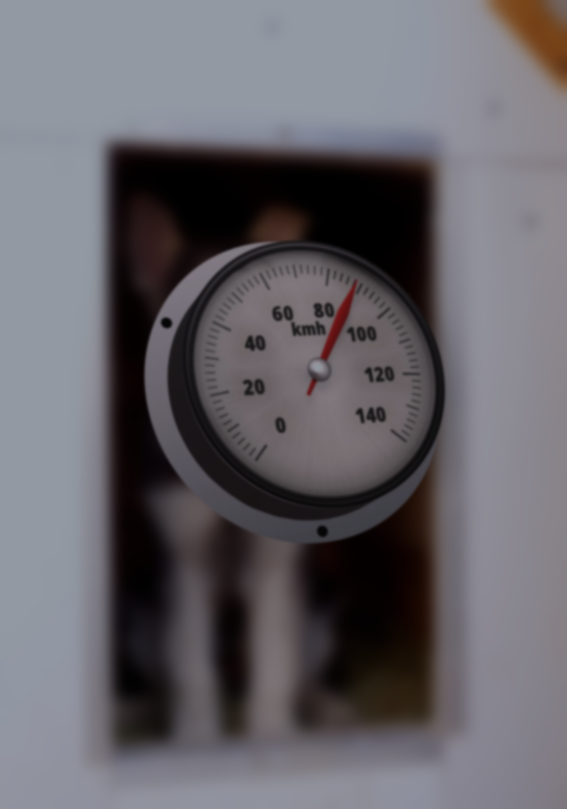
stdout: 88 km/h
